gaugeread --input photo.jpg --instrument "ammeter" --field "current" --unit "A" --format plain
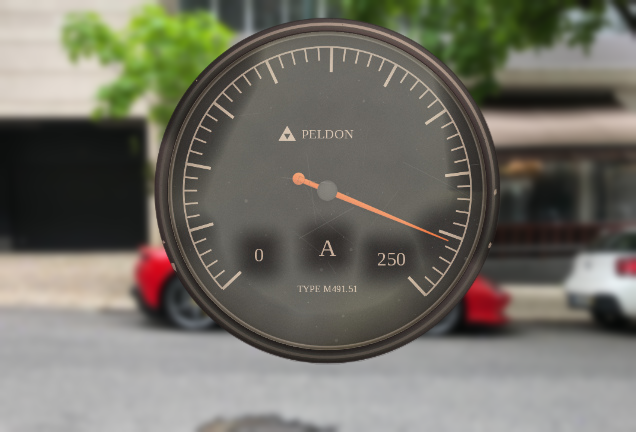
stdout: 227.5 A
